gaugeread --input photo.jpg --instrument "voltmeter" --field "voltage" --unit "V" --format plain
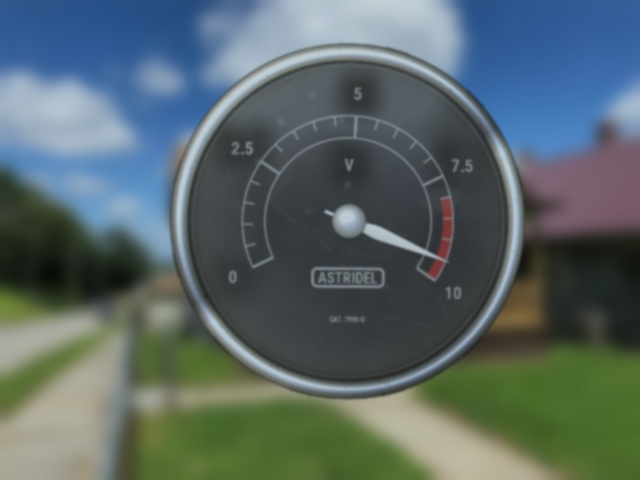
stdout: 9.5 V
